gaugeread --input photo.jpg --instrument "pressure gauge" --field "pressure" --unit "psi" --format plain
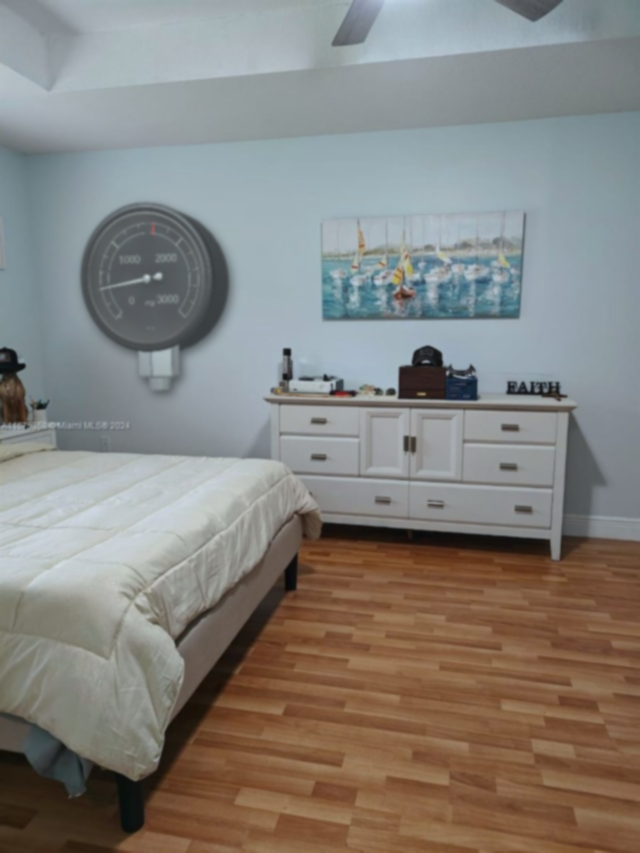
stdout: 400 psi
